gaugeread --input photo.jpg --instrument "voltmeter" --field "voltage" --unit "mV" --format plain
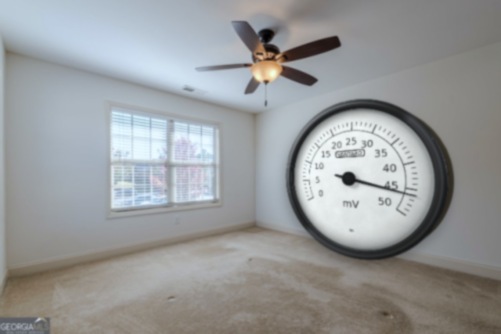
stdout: 46 mV
